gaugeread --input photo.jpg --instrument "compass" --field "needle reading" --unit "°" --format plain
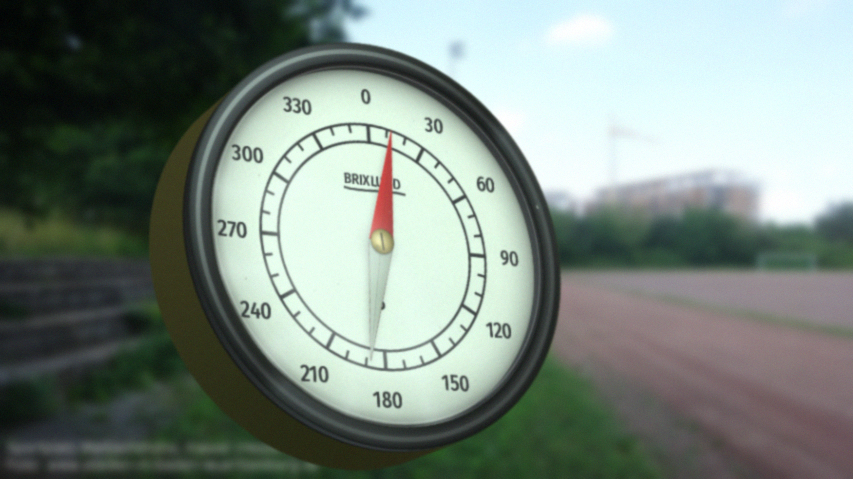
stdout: 10 °
